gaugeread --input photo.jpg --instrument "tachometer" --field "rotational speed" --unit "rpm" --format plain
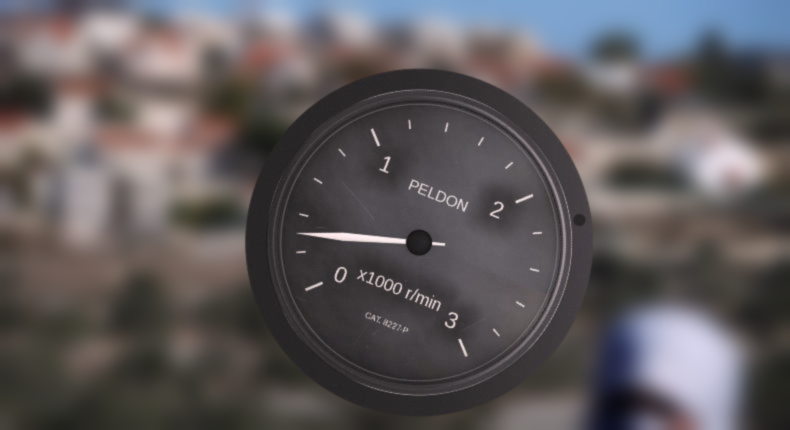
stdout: 300 rpm
